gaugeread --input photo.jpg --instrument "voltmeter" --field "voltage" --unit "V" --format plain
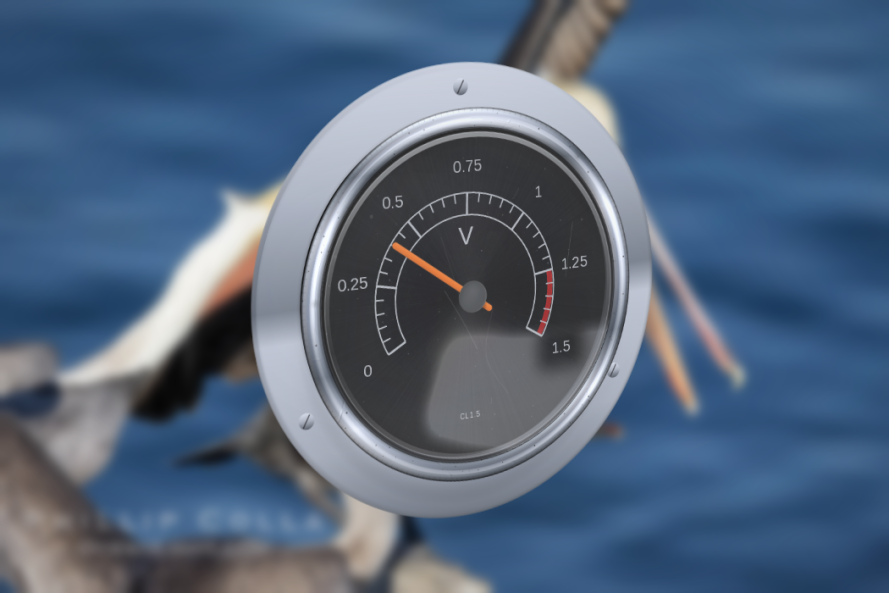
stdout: 0.4 V
